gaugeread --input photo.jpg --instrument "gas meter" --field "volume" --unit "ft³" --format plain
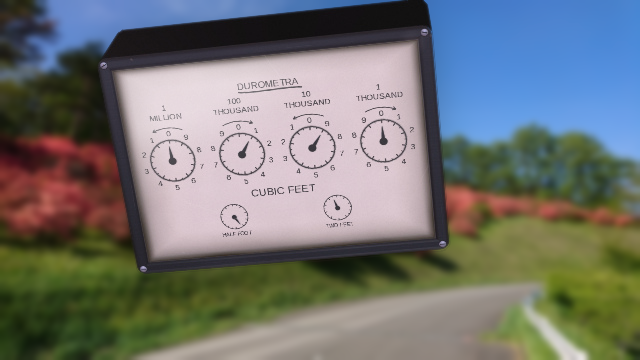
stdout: 9000 ft³
